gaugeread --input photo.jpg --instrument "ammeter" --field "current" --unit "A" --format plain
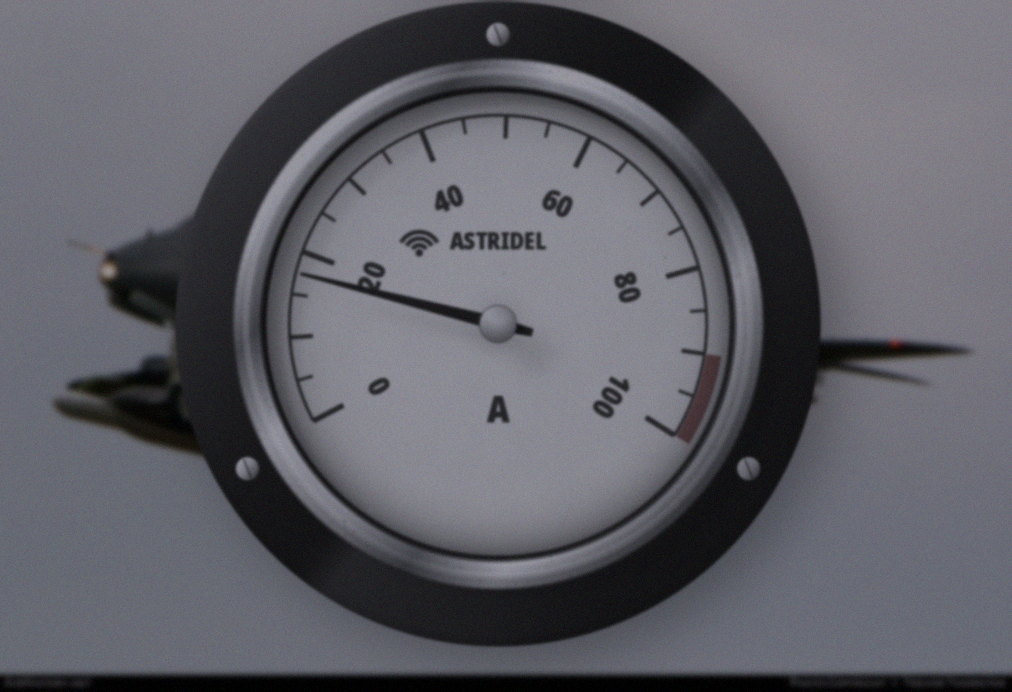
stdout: 17.5 A
